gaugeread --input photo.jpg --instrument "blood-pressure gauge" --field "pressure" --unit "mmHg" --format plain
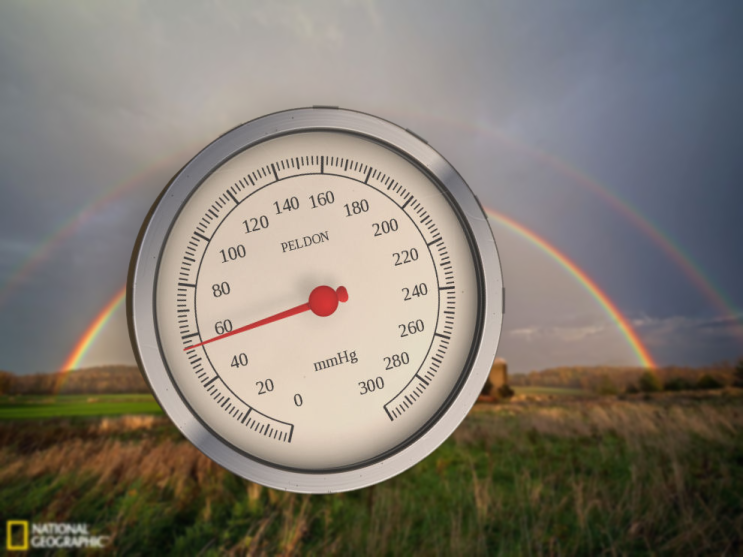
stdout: 56 mmHg
